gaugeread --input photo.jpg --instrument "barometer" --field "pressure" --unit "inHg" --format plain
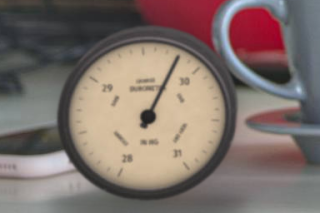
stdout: 29.8 inHg
